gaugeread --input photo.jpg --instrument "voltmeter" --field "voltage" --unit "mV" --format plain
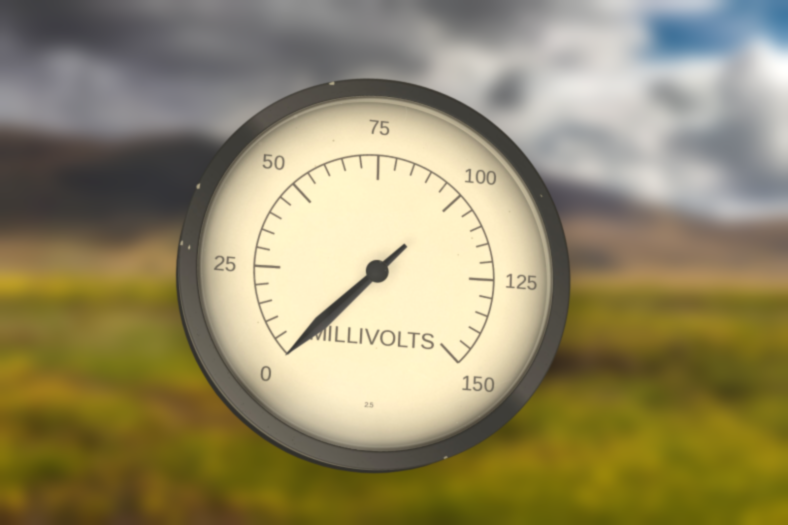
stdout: 0 mV
